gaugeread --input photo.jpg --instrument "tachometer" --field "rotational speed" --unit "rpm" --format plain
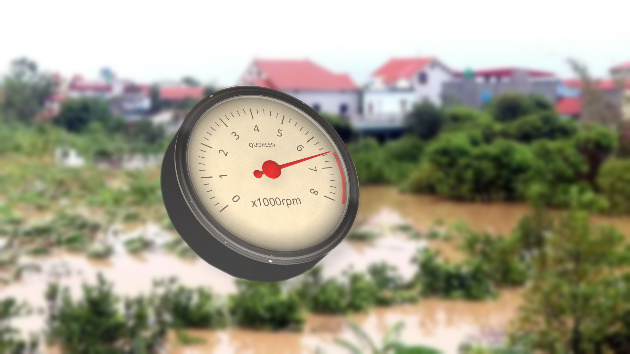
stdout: 6600 rpm
